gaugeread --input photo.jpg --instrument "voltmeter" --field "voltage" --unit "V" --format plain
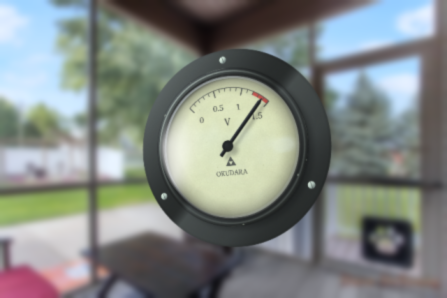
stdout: 1.4 V
